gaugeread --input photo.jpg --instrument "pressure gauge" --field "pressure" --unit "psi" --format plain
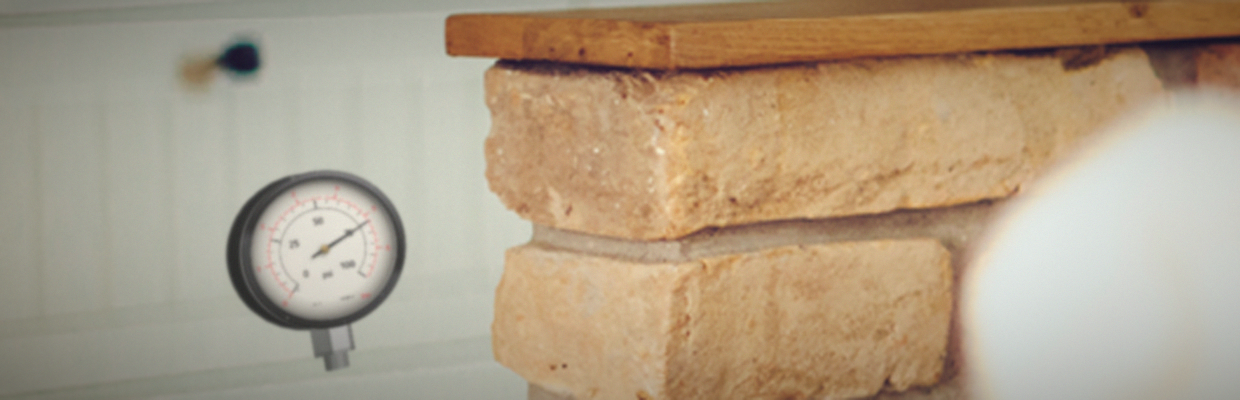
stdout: 75 psi
